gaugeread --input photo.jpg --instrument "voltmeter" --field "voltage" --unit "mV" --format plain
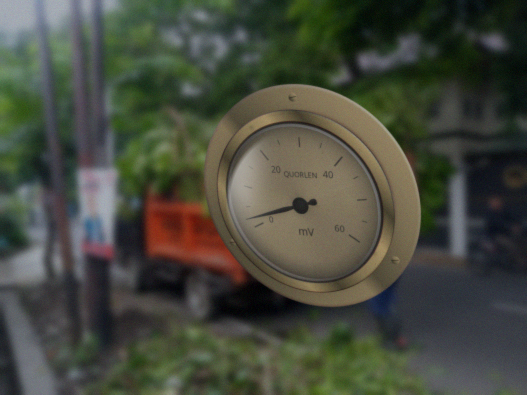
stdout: 2.5 mV
